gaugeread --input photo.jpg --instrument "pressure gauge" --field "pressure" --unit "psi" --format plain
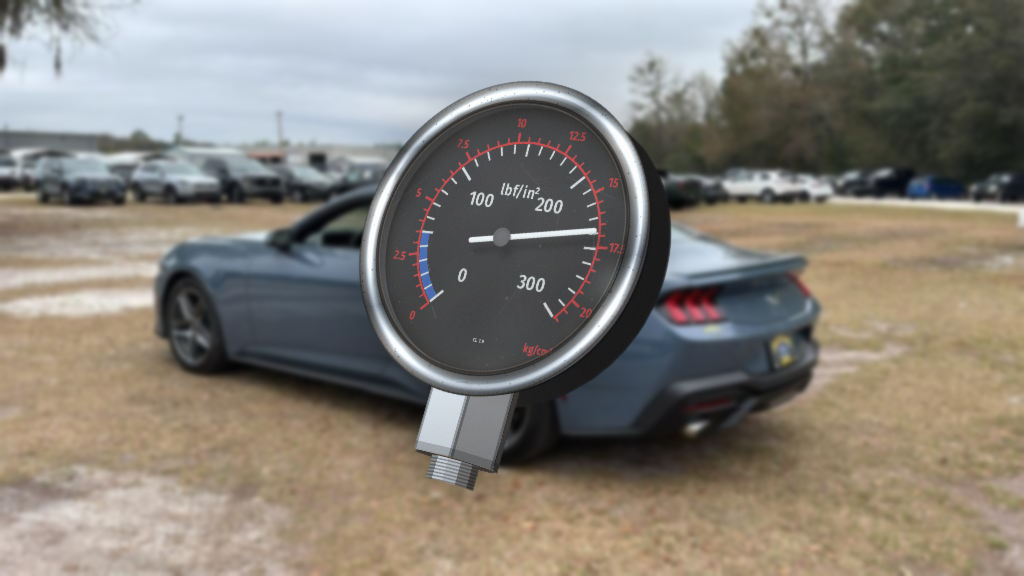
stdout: 240 psi
